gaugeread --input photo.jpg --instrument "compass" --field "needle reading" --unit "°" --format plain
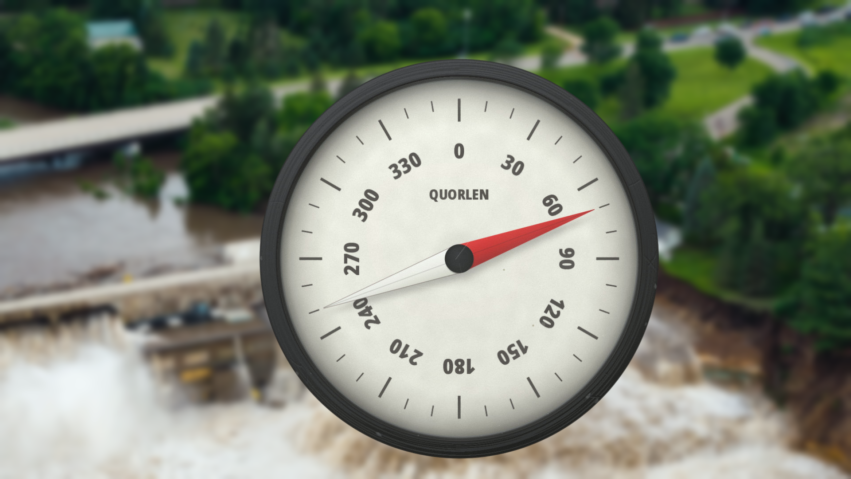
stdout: 70 °
